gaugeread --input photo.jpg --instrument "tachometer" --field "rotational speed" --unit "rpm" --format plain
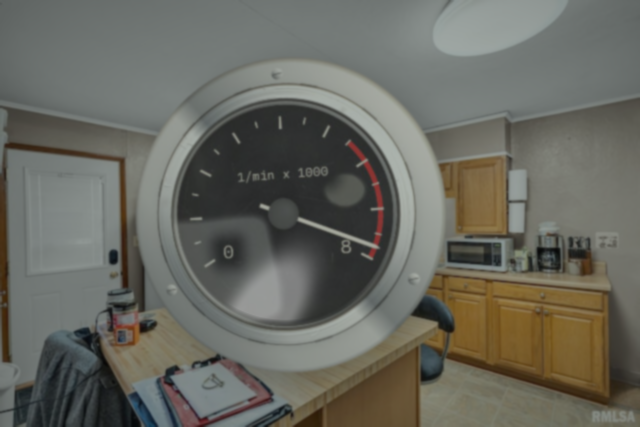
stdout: 7750 rpm
